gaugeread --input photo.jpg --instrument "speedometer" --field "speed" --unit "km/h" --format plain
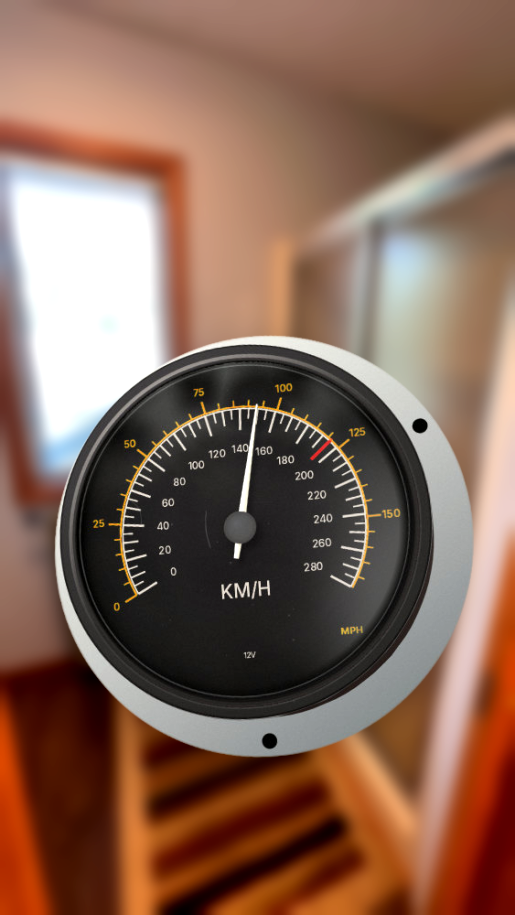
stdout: 150 km/h
